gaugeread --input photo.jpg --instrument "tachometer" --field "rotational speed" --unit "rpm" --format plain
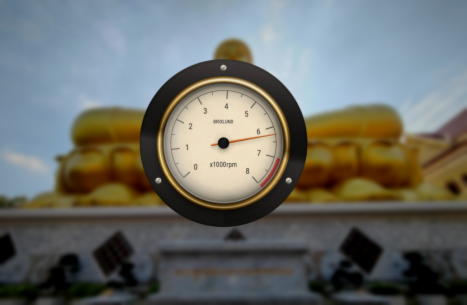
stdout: 6250 rpm
